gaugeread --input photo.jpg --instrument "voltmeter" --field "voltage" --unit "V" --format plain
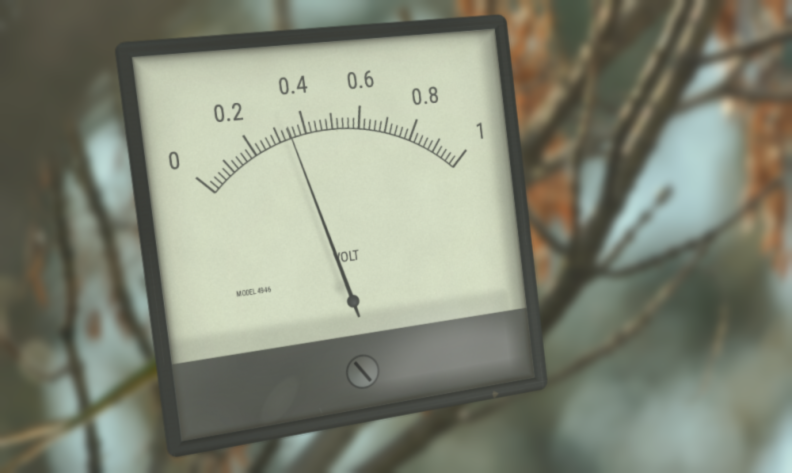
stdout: 0.34 V
